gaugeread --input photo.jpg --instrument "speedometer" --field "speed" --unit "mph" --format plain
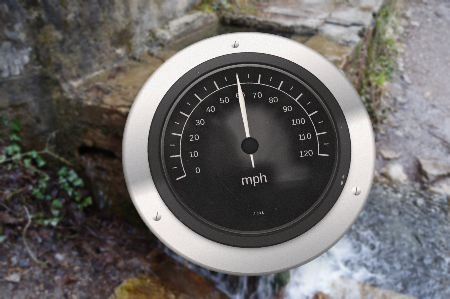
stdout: 60 mph
